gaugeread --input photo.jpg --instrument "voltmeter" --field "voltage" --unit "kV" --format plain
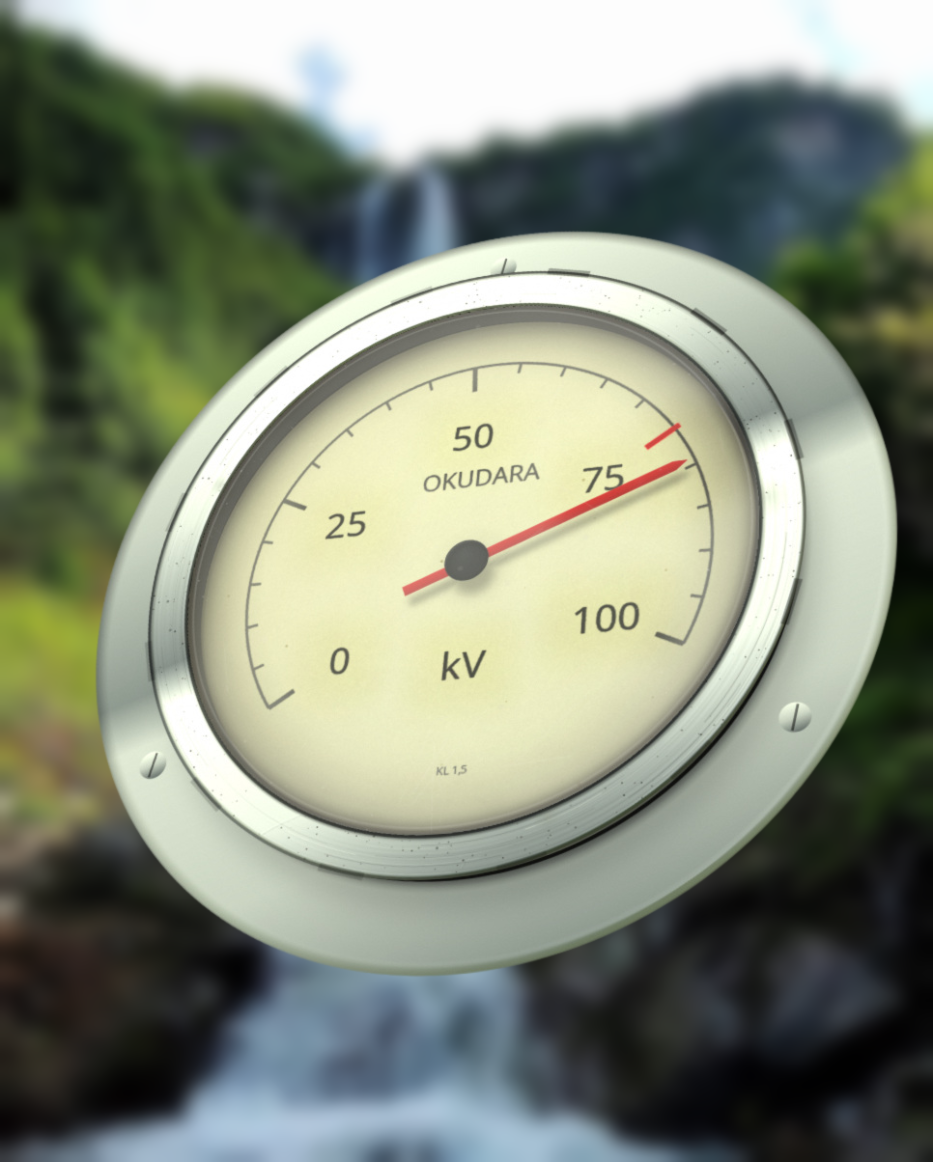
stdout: 80 kV
